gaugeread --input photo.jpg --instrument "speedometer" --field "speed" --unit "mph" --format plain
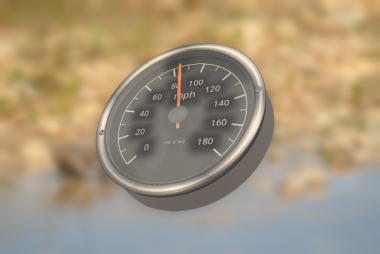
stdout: 85 mph
